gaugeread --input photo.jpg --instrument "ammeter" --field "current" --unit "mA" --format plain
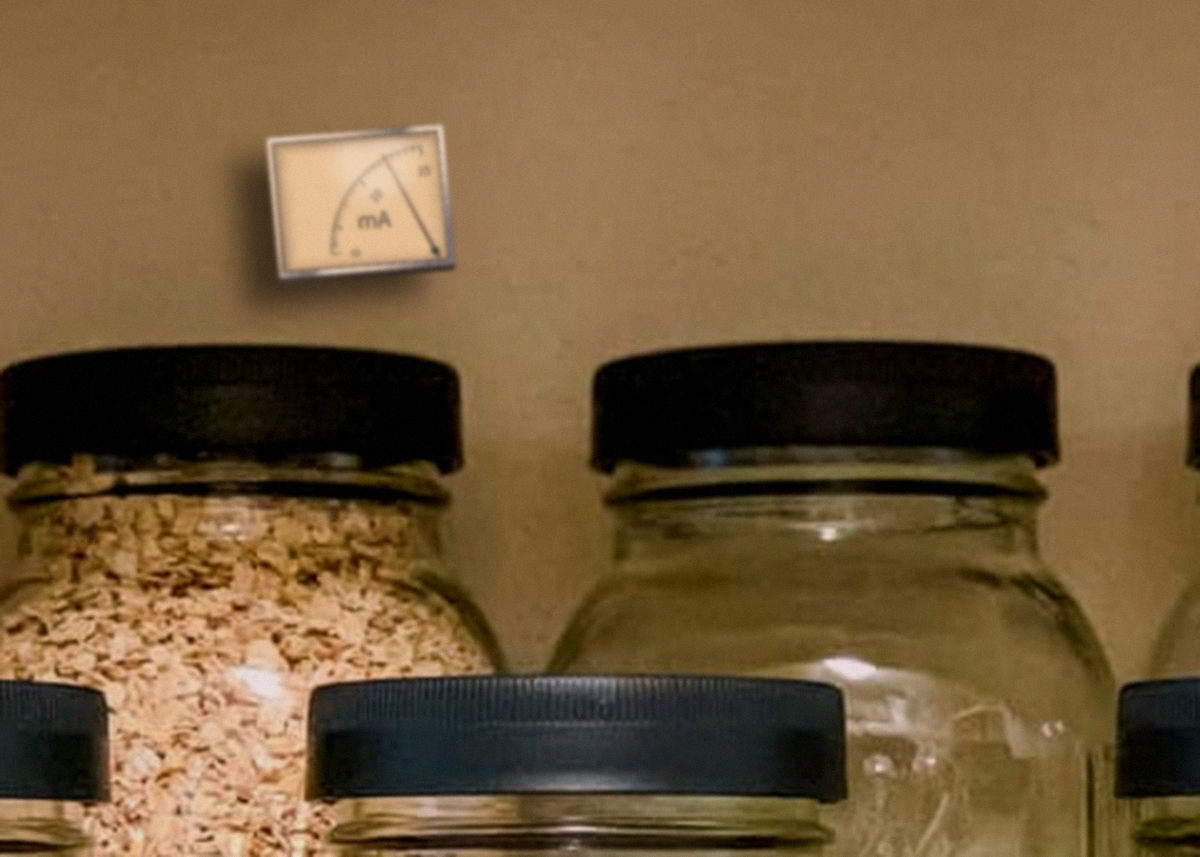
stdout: 12.5 mA
